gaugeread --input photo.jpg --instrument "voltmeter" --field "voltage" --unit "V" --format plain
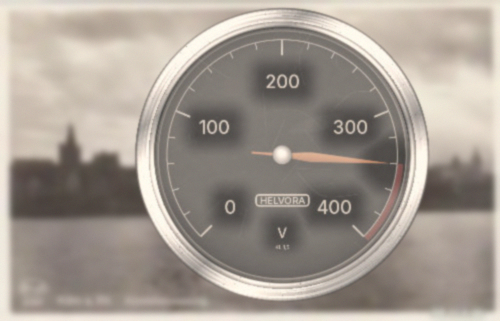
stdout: 340 V
